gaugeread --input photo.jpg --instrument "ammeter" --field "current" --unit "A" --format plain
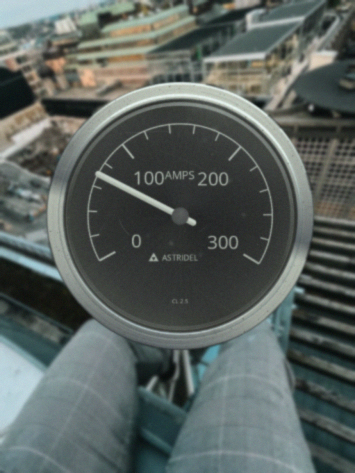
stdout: 70 A
